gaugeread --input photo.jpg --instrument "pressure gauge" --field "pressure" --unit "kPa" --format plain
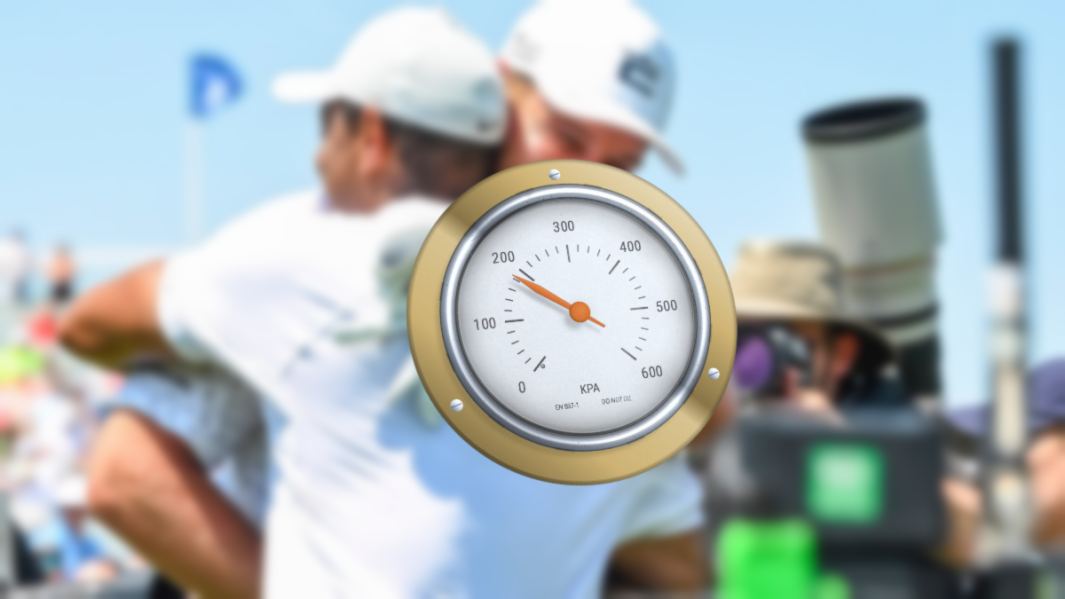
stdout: 180 kPa
